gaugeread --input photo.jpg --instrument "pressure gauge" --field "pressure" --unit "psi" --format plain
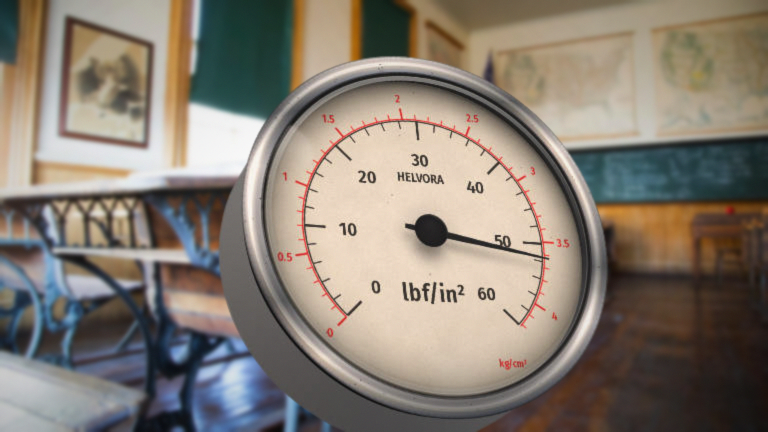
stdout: 52 psi
